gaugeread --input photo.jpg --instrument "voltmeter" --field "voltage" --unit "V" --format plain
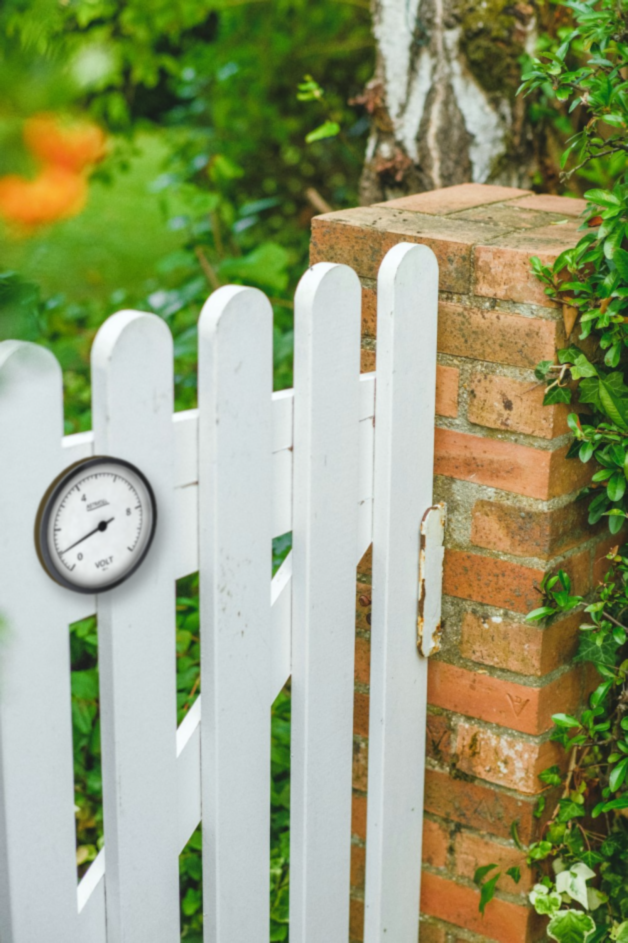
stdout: 1 V
